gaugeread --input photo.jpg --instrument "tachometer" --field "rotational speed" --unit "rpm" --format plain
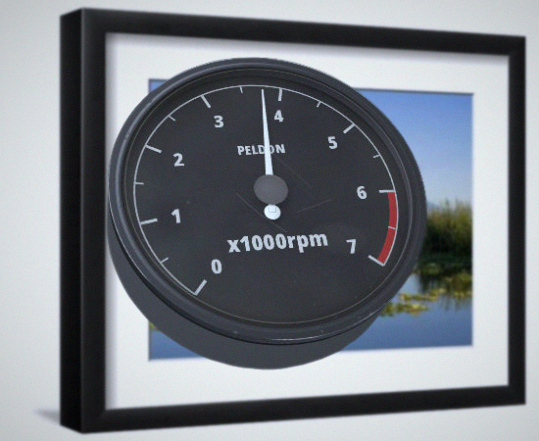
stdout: 3750 rpm
